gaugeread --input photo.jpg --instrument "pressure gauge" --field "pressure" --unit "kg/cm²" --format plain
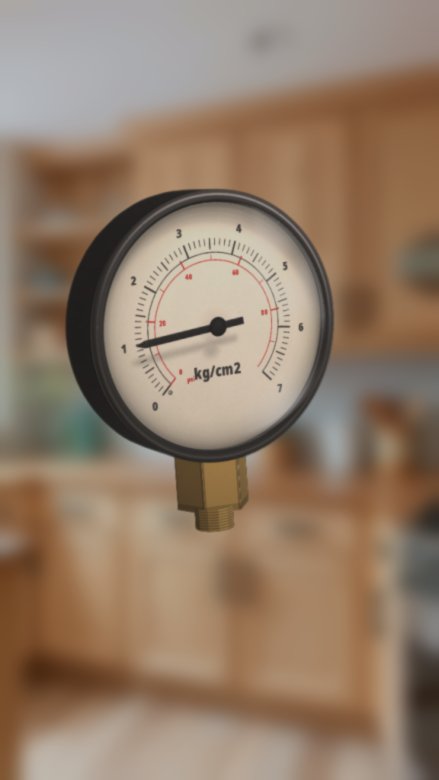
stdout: 1 kg/cm²
